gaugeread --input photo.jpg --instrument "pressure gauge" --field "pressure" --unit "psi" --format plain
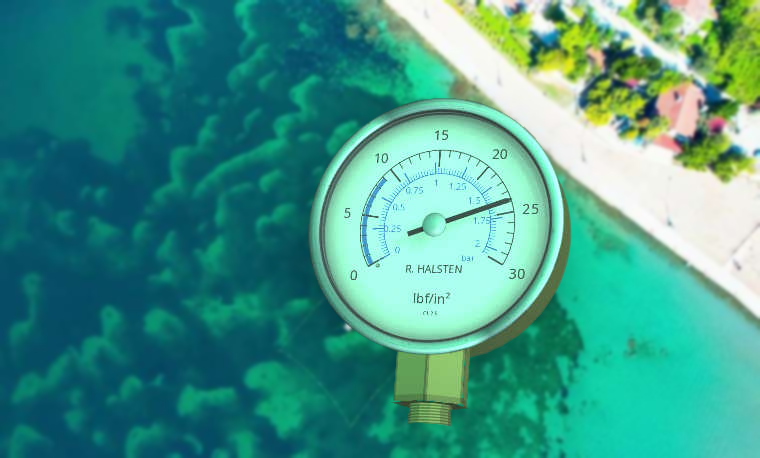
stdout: 24 psi
